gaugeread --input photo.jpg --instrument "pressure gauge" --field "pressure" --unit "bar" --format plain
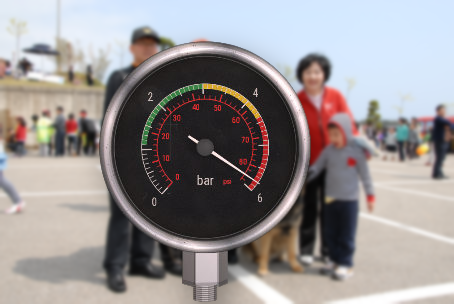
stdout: 5.8 bar
